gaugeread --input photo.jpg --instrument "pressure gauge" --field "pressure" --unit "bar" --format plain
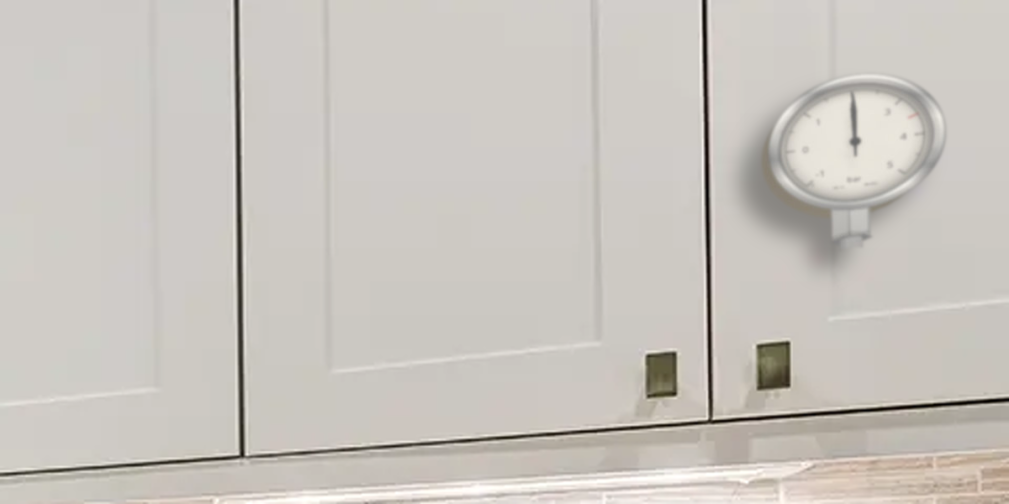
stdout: 2 bar
